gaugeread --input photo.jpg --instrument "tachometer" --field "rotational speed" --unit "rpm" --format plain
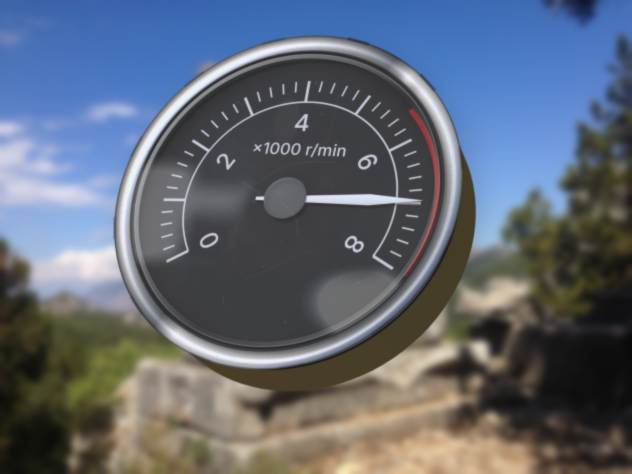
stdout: 7000 rpm
